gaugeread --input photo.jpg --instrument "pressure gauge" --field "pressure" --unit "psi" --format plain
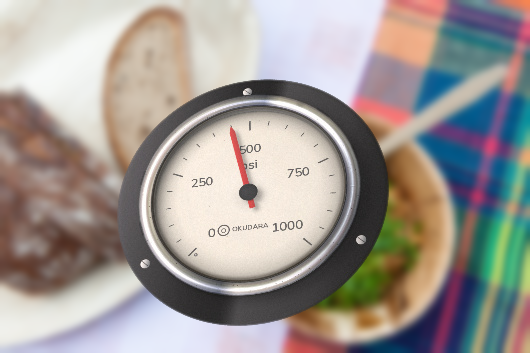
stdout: 450 psi
